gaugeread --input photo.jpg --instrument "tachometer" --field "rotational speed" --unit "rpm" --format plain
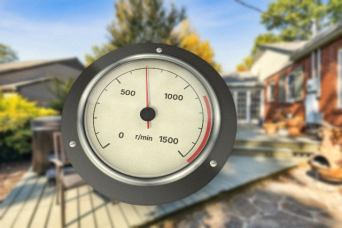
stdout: 700 rpm
